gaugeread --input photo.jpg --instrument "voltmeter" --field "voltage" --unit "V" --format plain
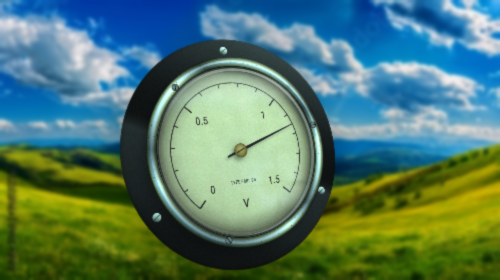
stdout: 1.15 V
